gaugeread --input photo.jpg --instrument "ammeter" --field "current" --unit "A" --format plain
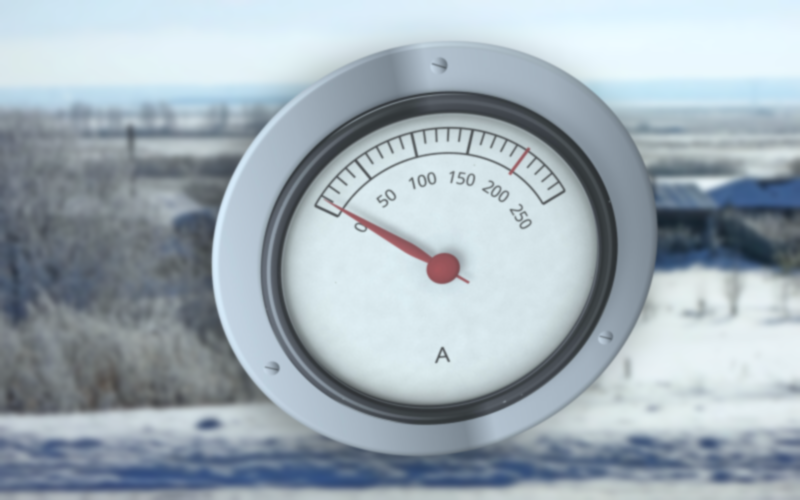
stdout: 10 A
